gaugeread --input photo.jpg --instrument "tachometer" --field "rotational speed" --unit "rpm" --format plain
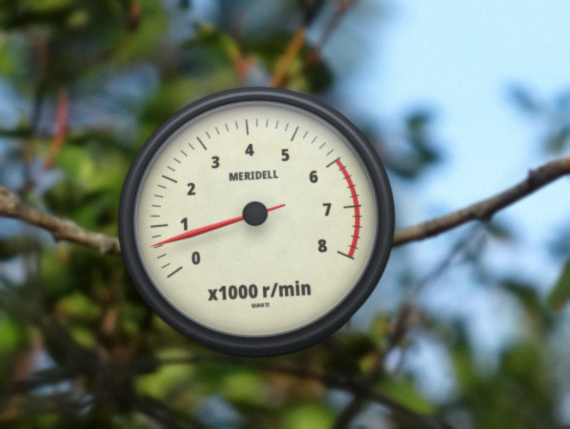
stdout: 600 rpm
